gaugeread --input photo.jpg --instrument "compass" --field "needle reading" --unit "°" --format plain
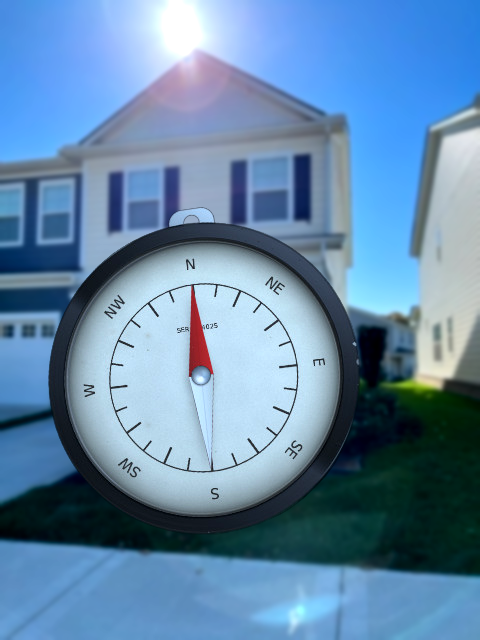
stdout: 0 °
